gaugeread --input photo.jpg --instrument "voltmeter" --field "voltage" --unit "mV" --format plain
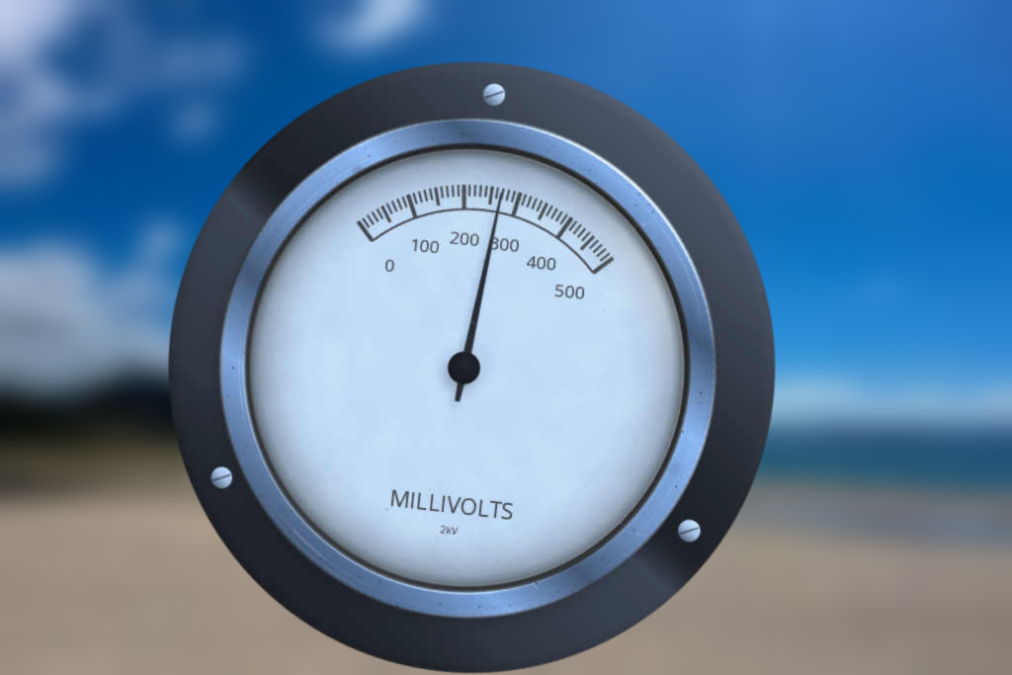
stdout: 270 mV
